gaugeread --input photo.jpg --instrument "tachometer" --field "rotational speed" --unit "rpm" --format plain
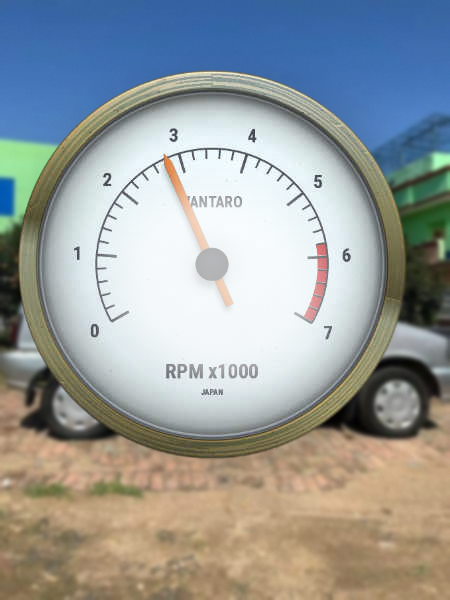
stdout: 2800 rpm
